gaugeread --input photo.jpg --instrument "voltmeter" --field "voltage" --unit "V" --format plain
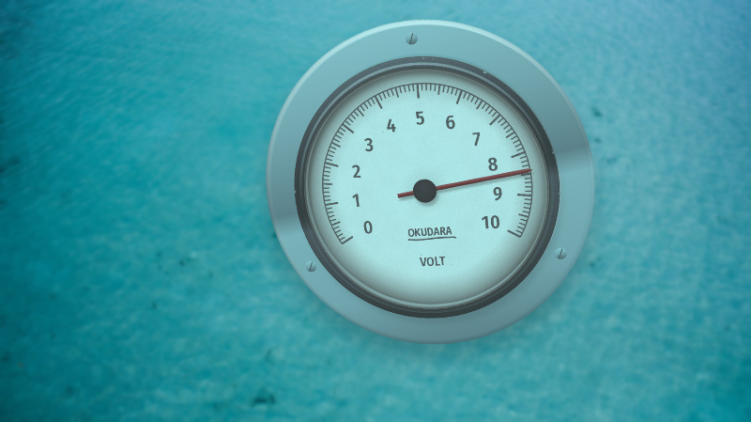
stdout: 8.4 V
